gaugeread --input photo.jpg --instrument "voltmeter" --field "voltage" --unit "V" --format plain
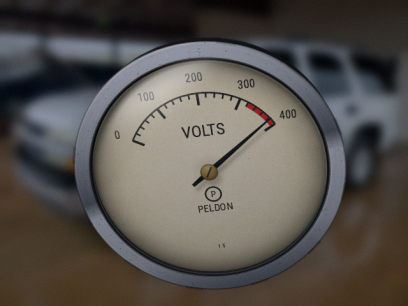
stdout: 380 V
